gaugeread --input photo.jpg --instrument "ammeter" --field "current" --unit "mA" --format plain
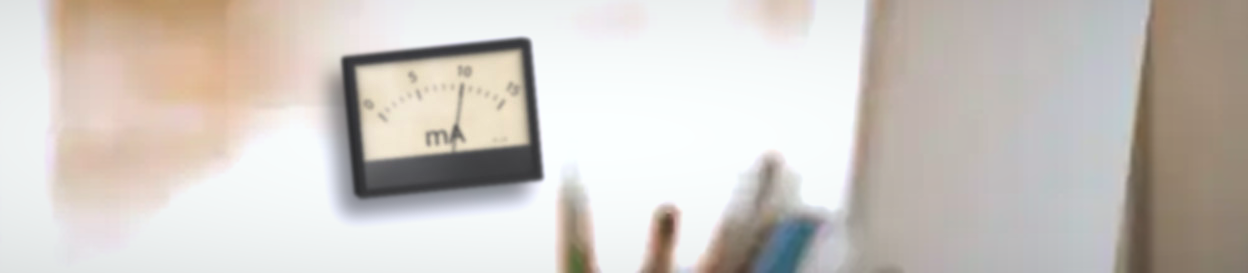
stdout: 10 mA
